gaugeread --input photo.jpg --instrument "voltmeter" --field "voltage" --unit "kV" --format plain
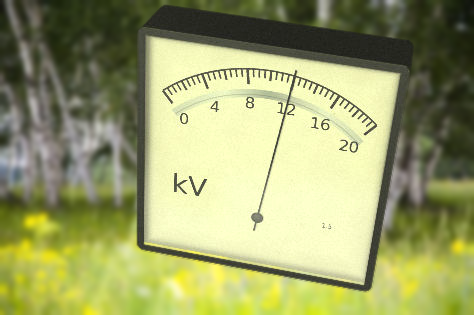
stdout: 12 kV
